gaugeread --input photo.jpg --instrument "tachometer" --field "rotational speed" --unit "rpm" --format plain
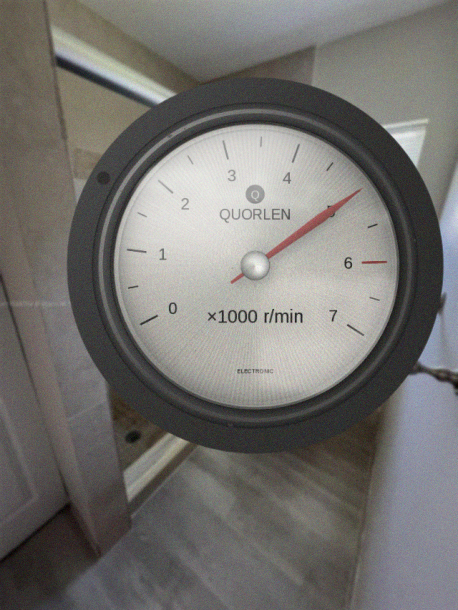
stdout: 5000 rpm
